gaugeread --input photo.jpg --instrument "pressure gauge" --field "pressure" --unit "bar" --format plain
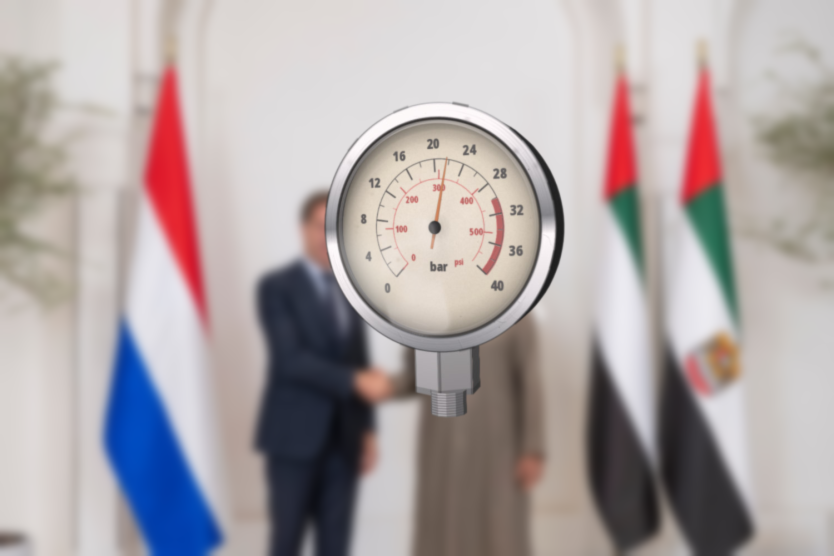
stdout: 22 bar
